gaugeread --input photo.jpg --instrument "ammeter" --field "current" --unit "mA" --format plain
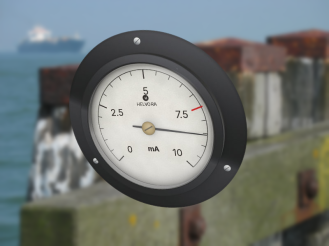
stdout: 8.5 mA
